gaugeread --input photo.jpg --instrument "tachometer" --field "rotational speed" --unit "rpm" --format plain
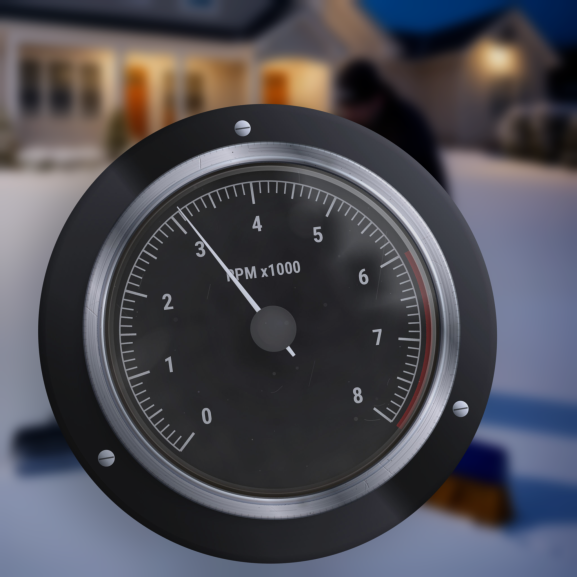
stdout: 3100 rpm
